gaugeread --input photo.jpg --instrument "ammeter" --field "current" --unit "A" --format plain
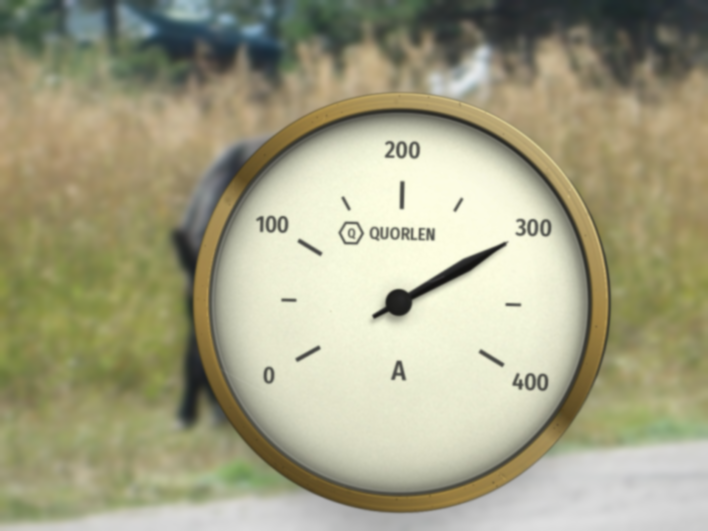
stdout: 300 A
